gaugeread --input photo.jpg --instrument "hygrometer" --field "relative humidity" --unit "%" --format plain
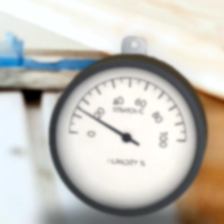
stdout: 15 %
